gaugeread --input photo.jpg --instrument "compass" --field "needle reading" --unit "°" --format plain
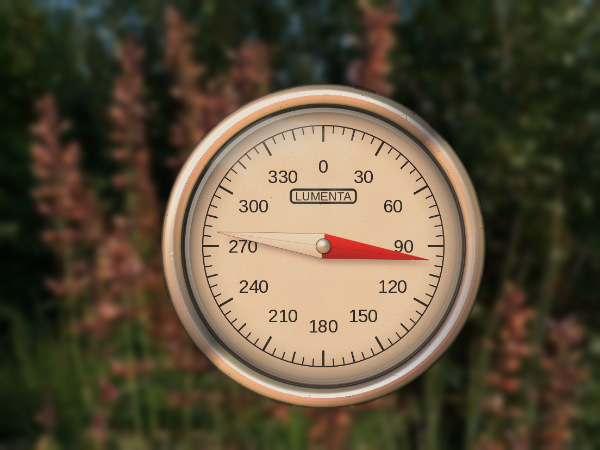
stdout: 97.5 °
